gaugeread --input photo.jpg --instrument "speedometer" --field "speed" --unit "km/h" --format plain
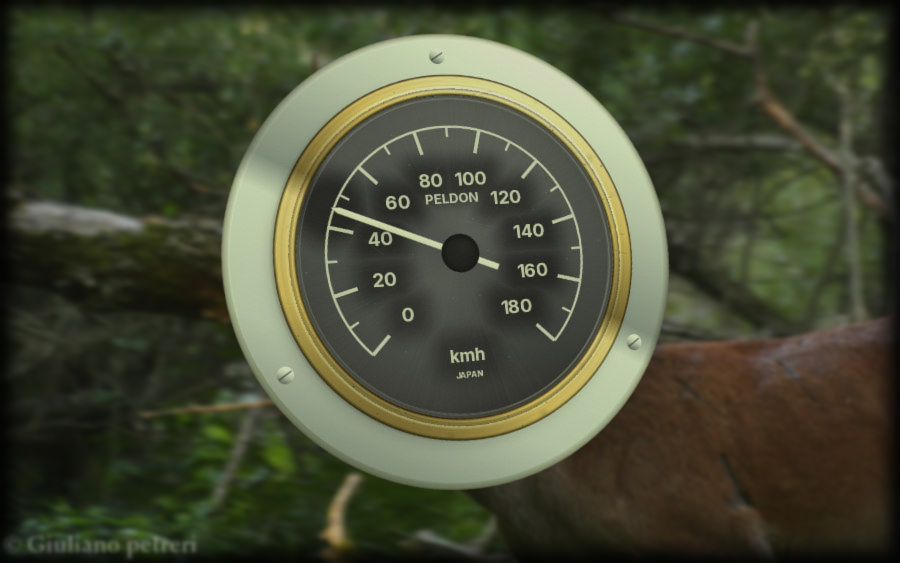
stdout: 45 km/h
